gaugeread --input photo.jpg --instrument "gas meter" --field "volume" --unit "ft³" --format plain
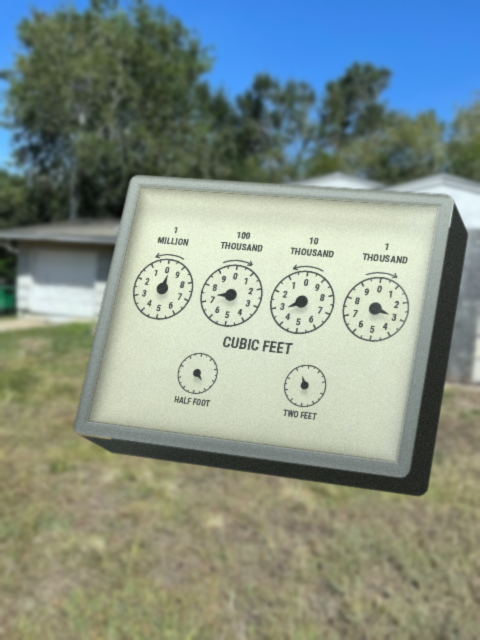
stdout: 973300 ft³
